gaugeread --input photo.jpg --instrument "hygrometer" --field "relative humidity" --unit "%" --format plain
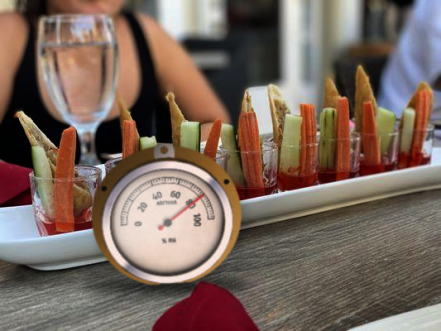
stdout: 80 %
